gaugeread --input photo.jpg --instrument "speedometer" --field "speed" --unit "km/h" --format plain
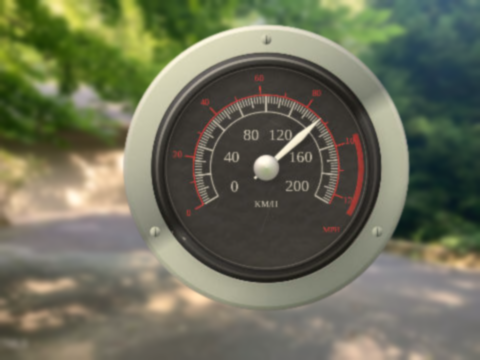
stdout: 140 km/h
